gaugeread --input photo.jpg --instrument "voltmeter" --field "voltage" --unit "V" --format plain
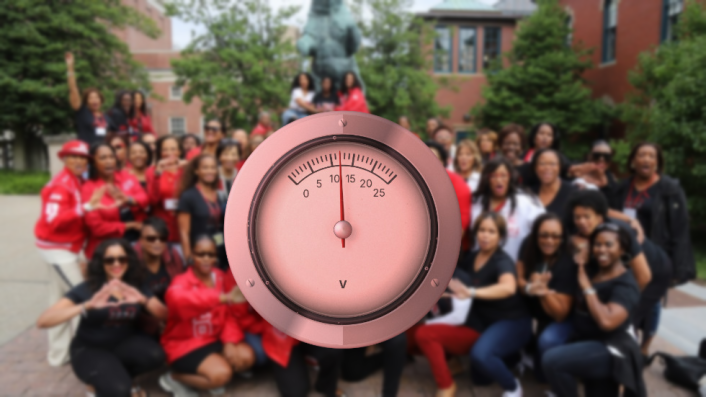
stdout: 12 V
